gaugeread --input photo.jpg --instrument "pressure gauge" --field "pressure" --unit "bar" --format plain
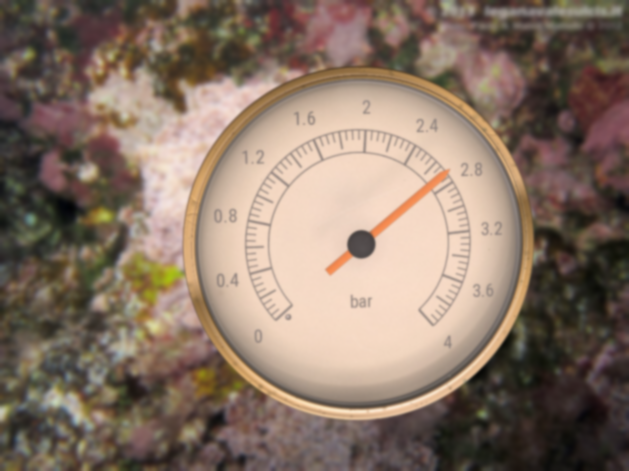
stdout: 2.7 bar
